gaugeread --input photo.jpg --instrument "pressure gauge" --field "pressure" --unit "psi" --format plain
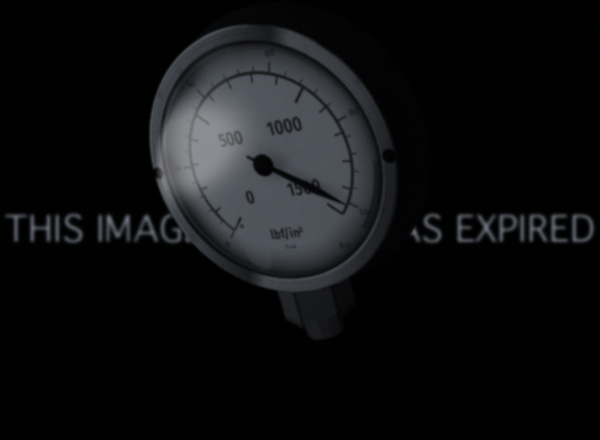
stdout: 1450 psi
